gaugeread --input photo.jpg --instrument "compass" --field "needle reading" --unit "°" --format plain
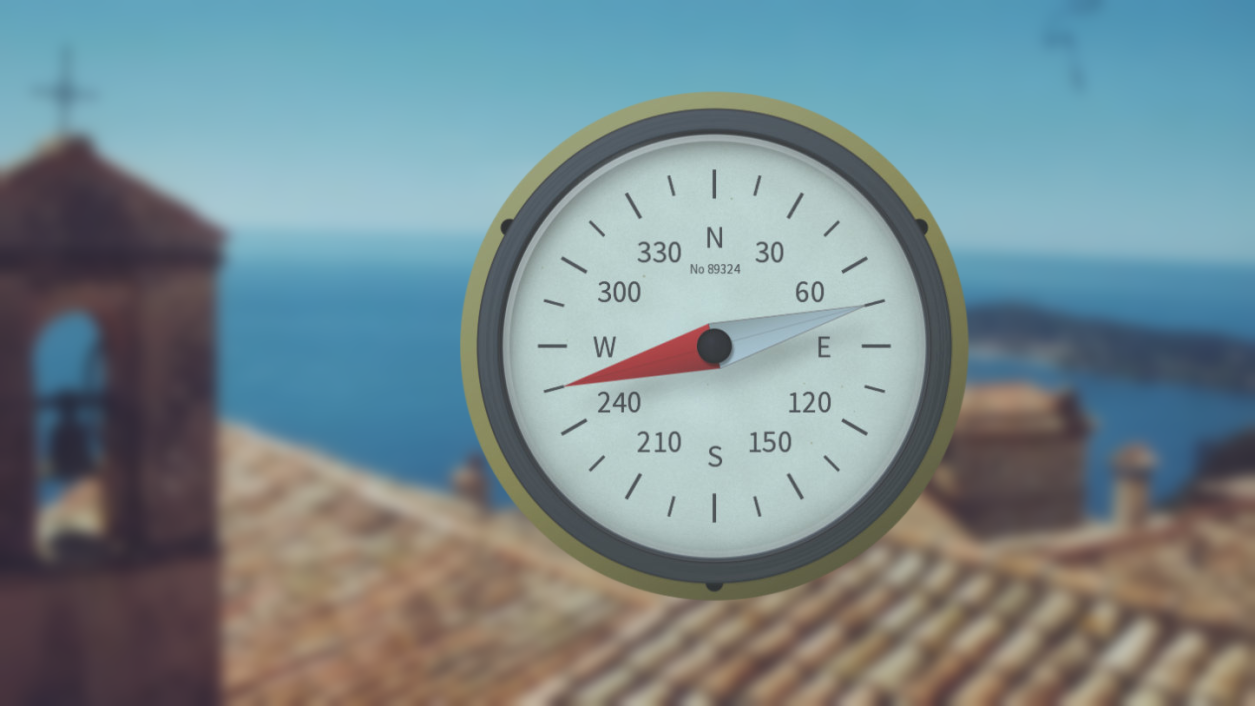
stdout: 255 °
